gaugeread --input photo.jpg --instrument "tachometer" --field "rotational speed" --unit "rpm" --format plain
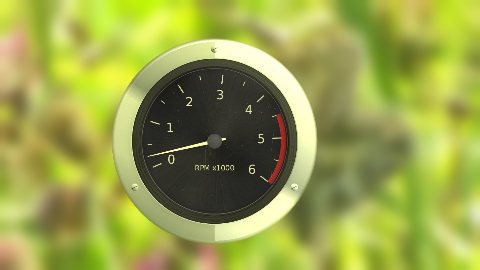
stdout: 250 rpm
